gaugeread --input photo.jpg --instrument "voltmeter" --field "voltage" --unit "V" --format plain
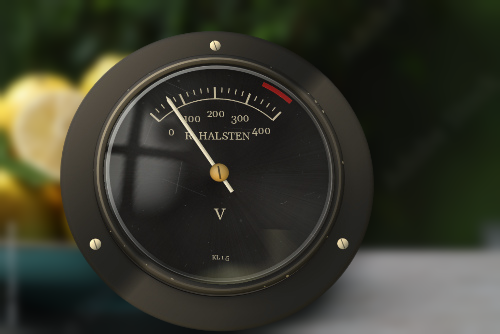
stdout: 60 V
